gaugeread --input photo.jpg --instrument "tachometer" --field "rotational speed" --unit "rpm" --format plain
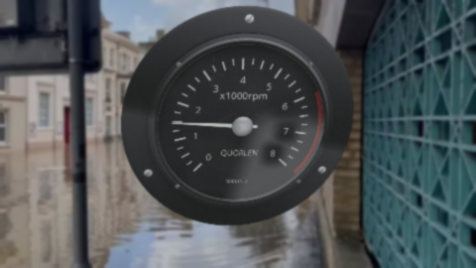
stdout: 1500 rpm
